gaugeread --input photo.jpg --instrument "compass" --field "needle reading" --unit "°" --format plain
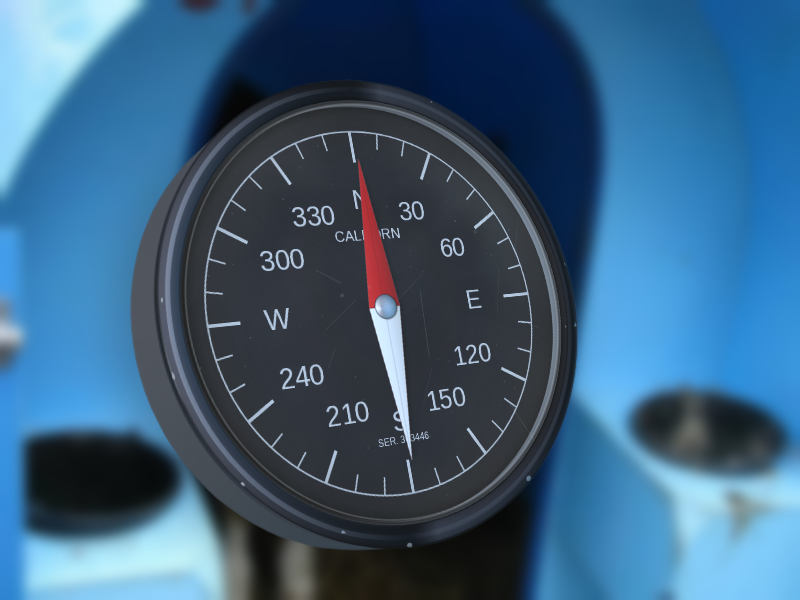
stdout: 0 °
